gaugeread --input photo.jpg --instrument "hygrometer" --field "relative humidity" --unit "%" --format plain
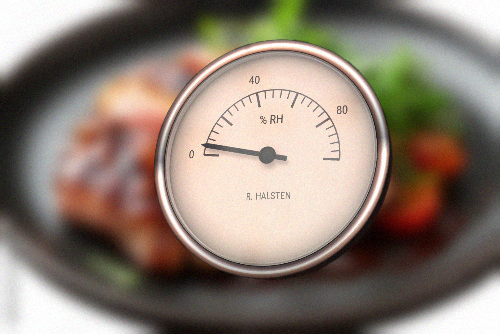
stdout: 4 %
